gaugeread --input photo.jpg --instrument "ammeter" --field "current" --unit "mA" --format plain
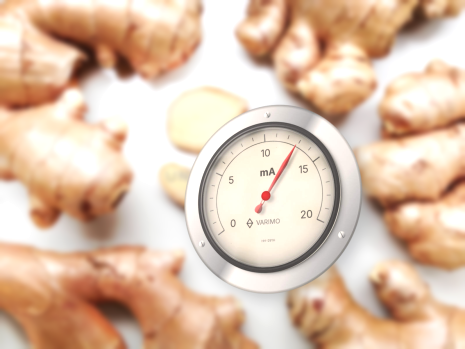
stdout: 13 mA
